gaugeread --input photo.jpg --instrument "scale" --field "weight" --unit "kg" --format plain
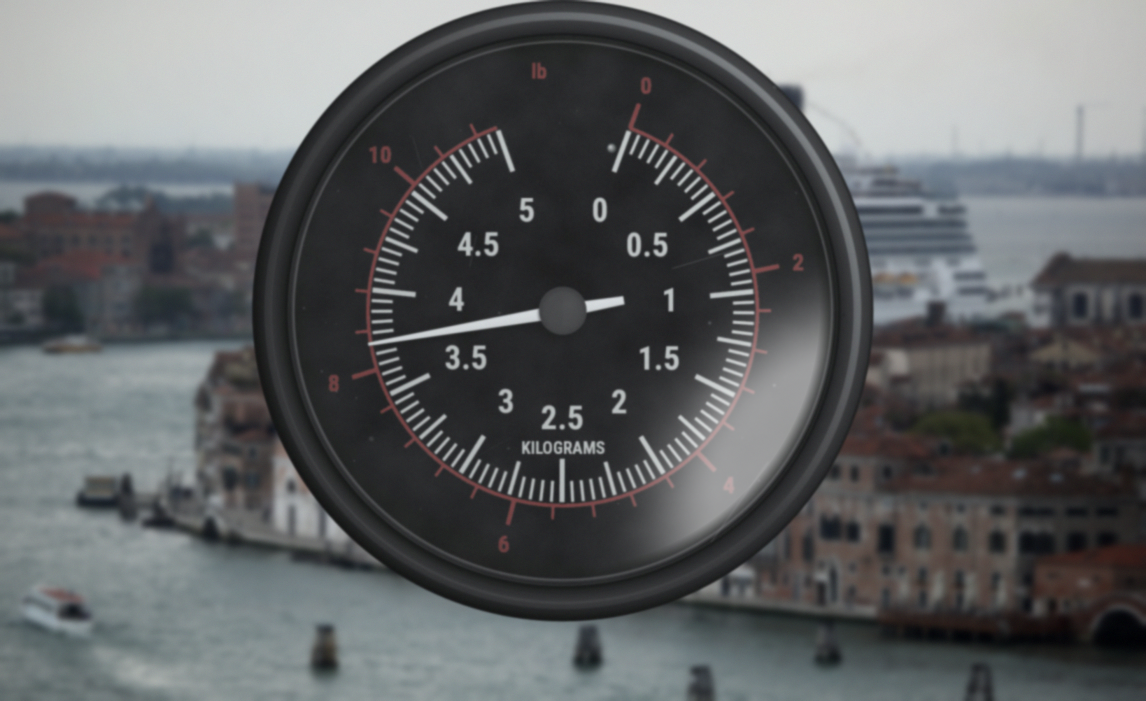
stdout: 3.75 kg
